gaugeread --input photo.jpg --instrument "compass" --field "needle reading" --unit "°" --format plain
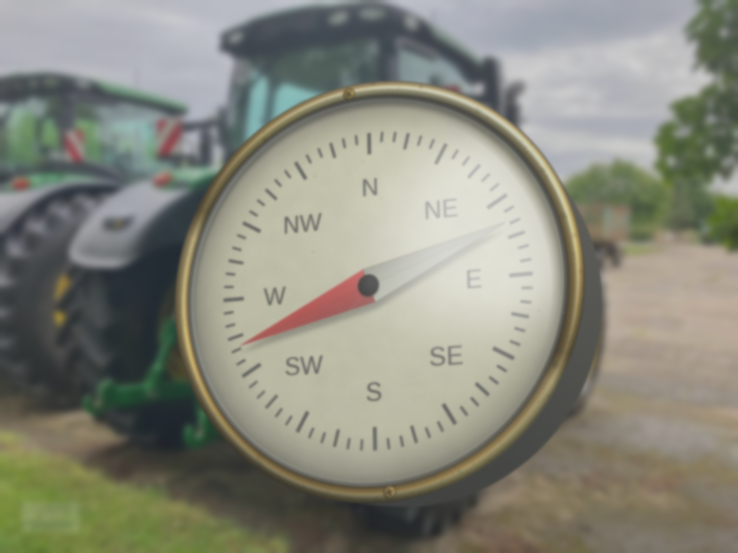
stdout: 250 °
